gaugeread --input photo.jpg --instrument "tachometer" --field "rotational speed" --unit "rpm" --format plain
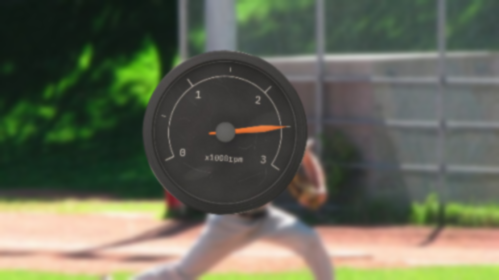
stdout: 2500 rpm
